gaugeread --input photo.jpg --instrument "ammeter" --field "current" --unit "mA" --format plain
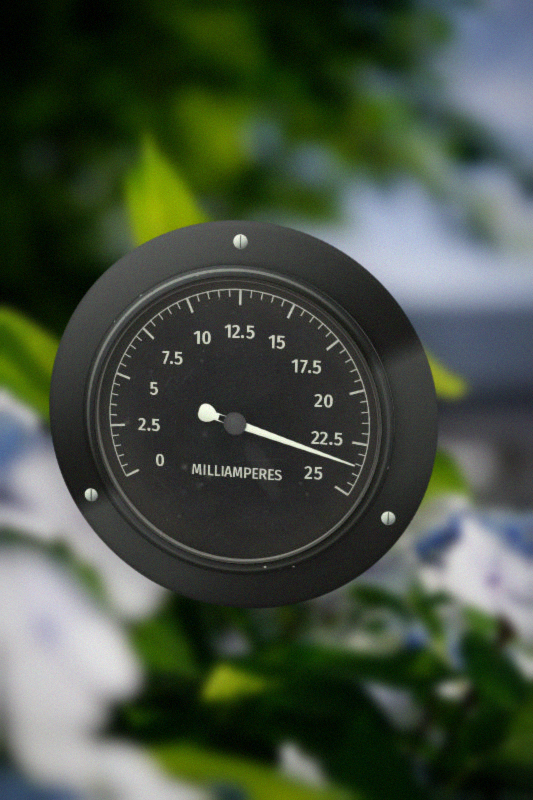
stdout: 23.5 mA
